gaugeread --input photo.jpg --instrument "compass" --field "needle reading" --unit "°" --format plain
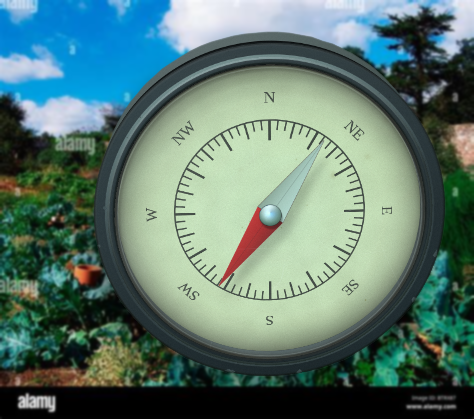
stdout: 215 °
